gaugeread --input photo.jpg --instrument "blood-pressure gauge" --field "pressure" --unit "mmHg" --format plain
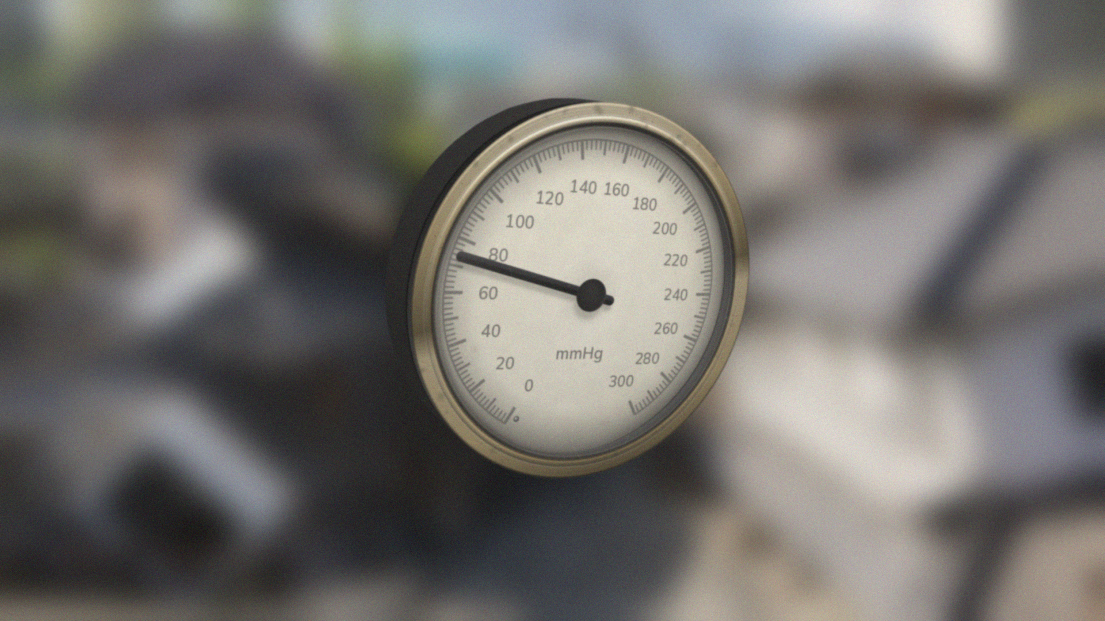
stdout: 74 mmHg
